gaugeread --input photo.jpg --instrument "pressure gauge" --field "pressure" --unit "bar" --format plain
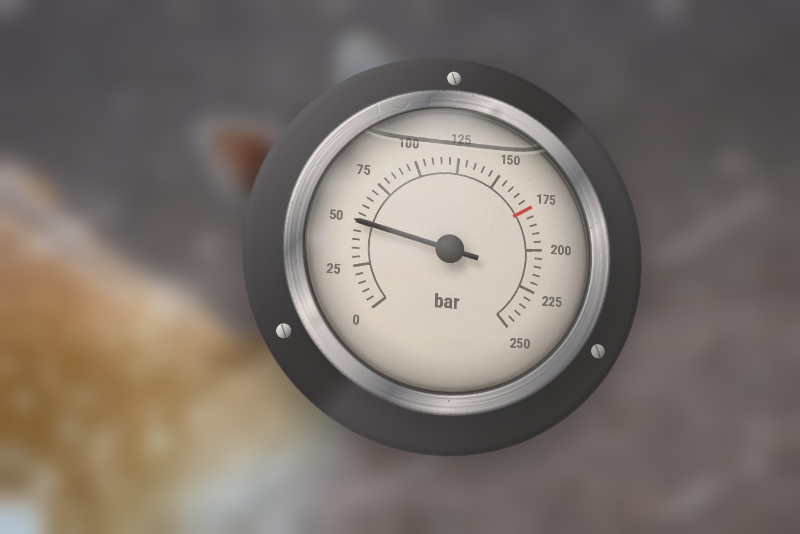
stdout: 50 bar
